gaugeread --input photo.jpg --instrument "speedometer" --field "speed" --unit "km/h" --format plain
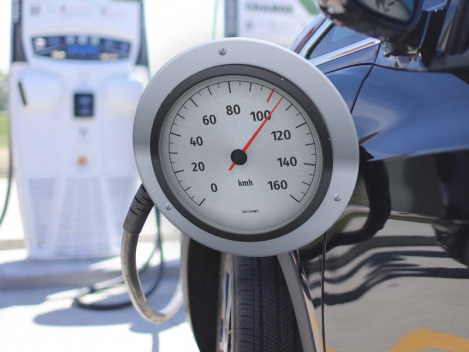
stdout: 105 km/h
